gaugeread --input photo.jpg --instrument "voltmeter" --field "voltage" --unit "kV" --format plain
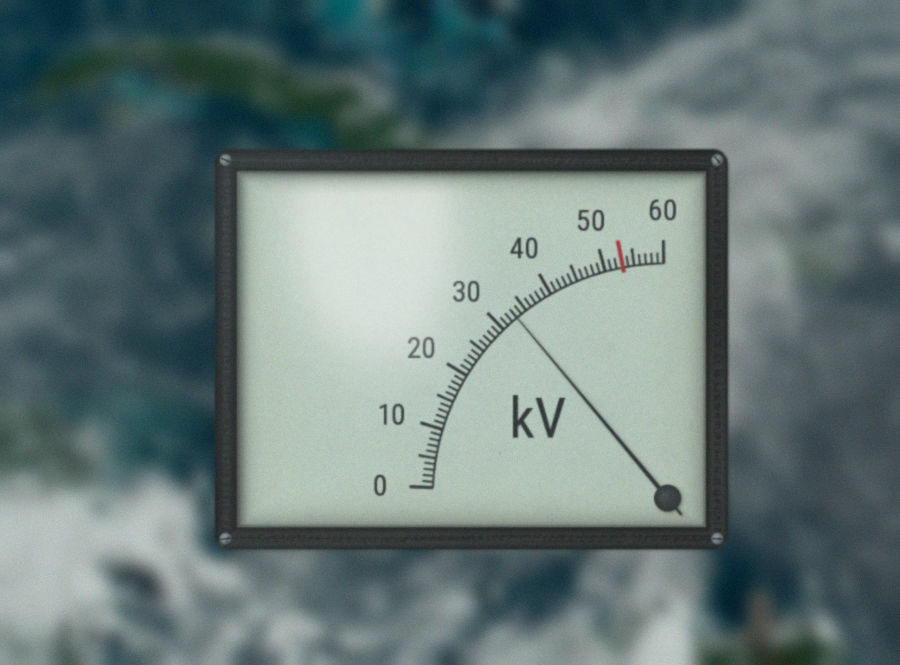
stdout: 33 kV
